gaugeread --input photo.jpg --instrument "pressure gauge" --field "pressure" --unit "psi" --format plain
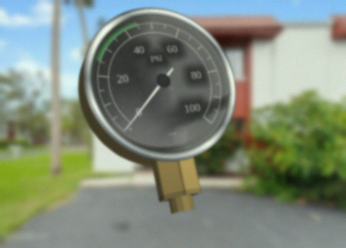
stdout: 0 psi
